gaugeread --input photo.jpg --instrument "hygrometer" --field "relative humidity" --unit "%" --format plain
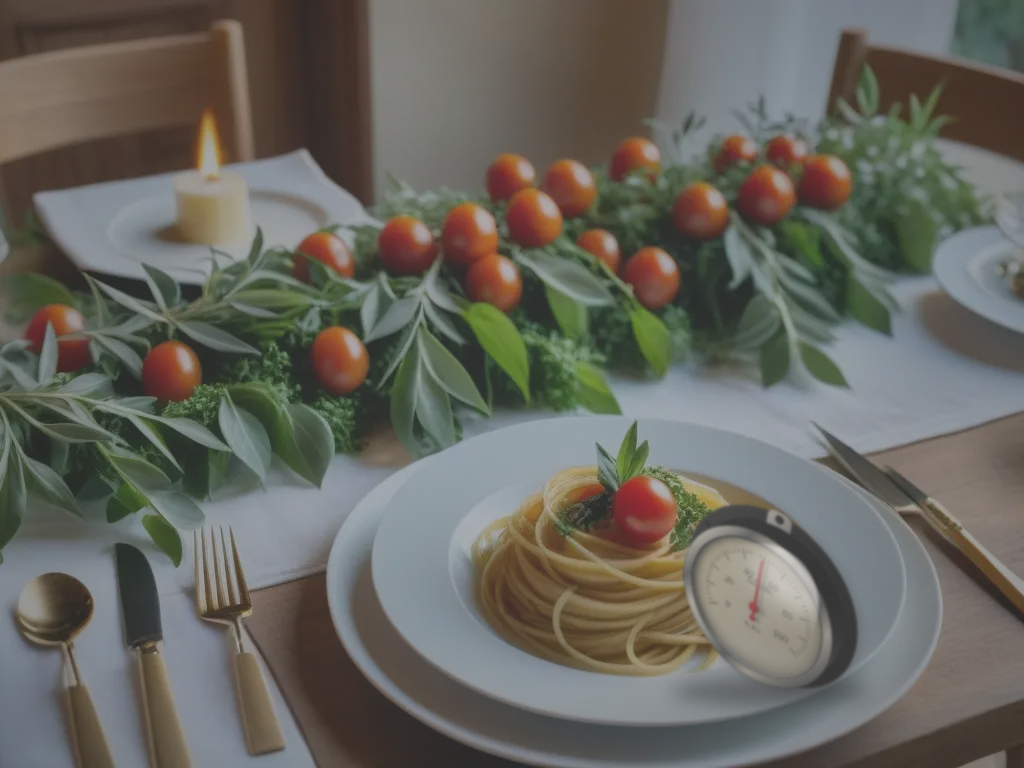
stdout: 50 %
